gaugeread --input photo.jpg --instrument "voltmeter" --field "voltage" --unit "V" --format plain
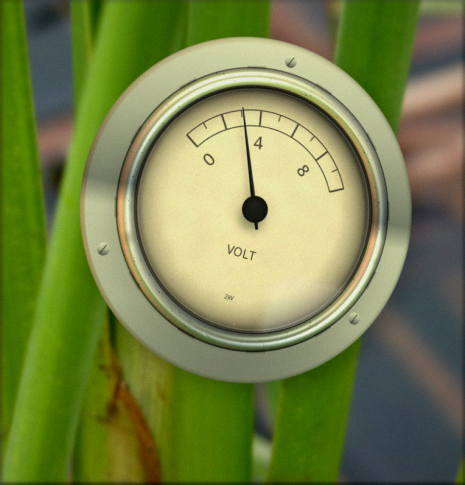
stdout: 3 V
